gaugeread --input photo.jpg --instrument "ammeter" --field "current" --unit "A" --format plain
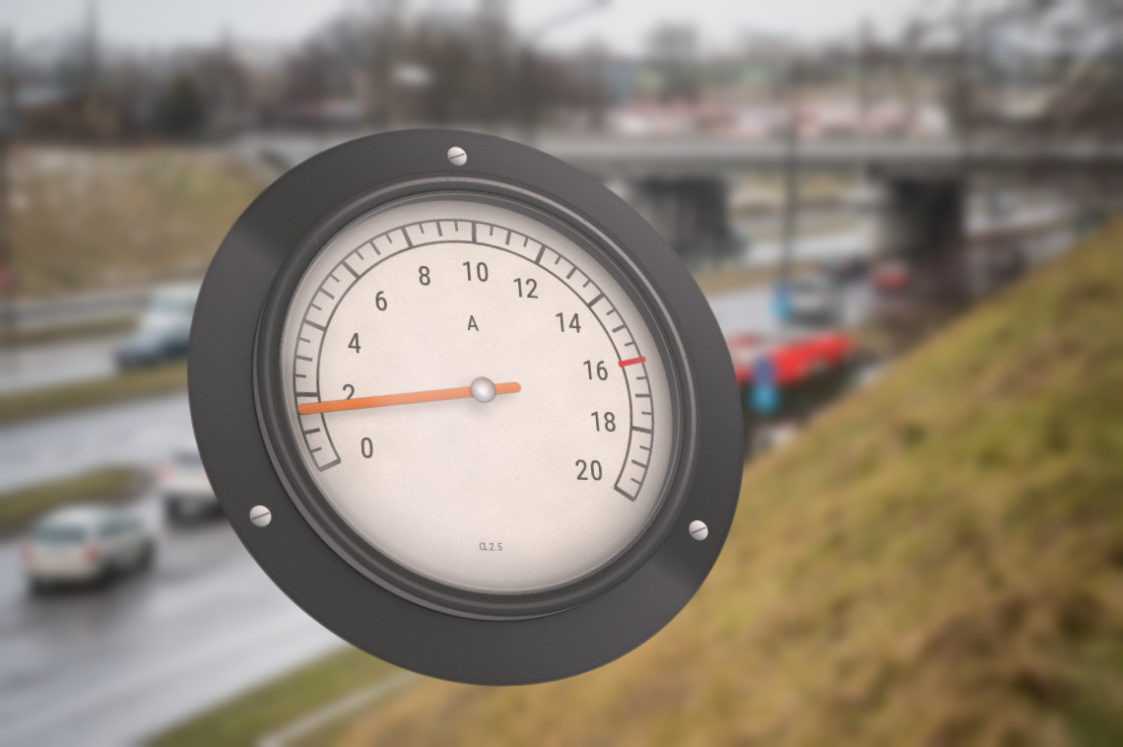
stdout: 1.5 A
